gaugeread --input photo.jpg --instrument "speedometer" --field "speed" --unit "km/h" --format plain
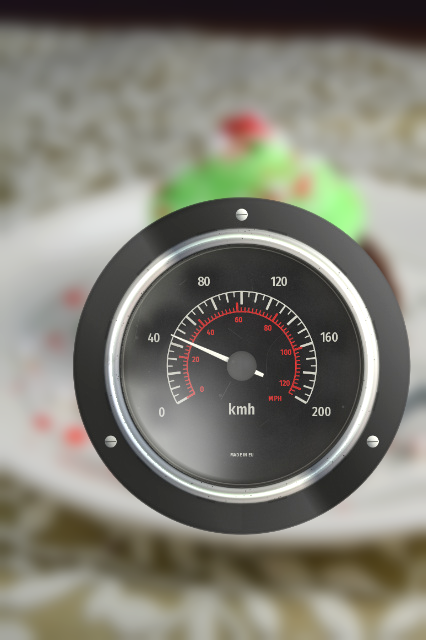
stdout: 45 km/h
